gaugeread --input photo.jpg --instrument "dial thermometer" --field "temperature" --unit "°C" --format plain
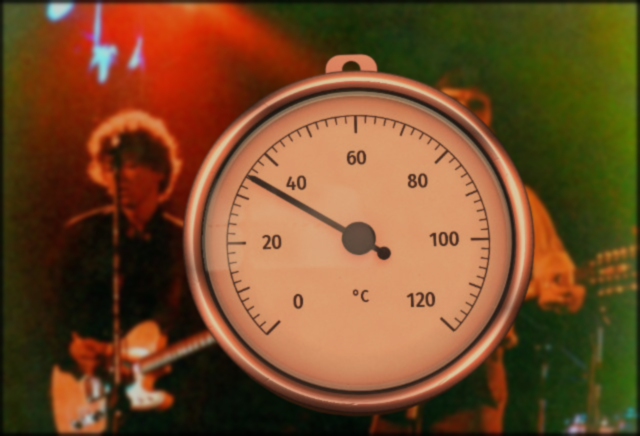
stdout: 34 °C
